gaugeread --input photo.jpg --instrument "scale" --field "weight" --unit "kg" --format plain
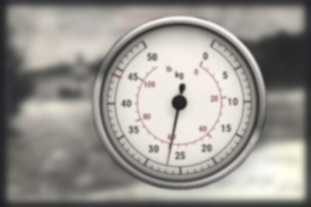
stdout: 27 kg
